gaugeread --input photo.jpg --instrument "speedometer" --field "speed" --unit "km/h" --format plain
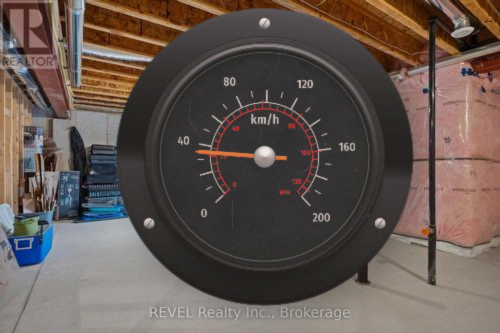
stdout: 35 km/h
